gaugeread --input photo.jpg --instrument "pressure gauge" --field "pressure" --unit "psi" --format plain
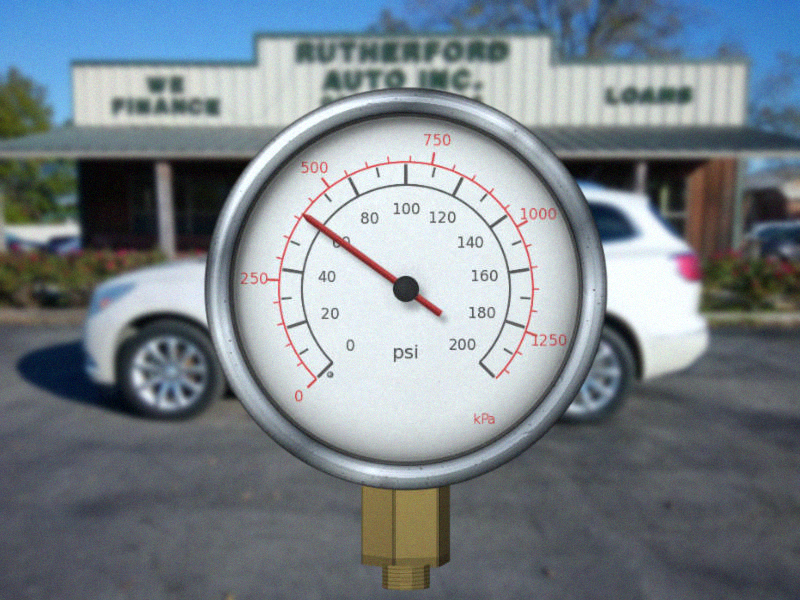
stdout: 60 psi
